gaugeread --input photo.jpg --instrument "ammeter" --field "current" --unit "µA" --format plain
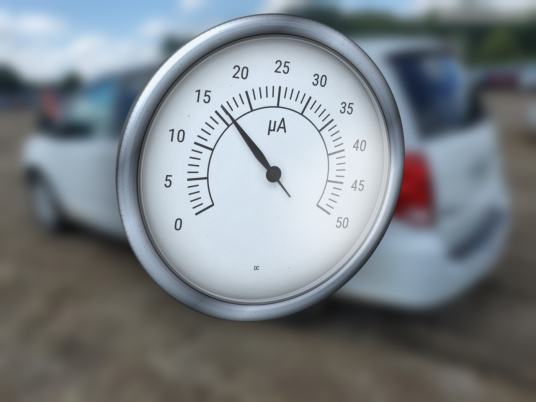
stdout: 16 µA
